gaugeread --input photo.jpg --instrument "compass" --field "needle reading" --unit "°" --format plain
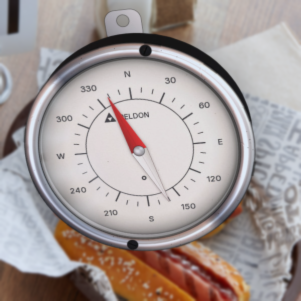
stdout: 340 °
